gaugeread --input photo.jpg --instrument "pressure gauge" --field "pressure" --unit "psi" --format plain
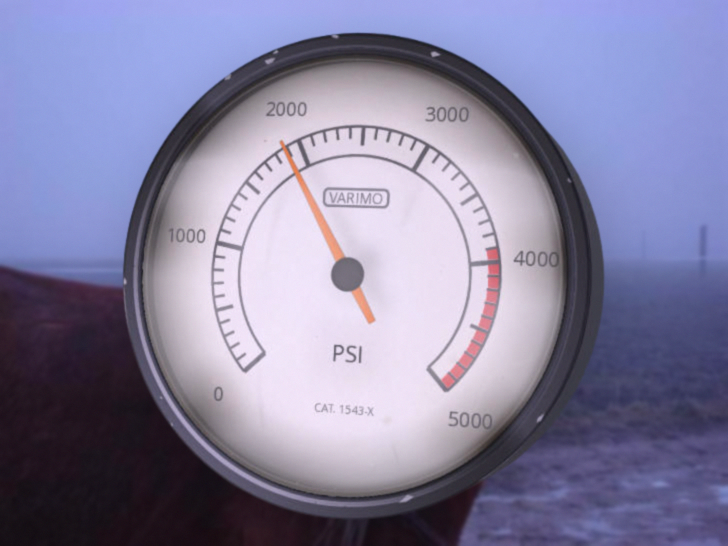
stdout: 1900 psi
